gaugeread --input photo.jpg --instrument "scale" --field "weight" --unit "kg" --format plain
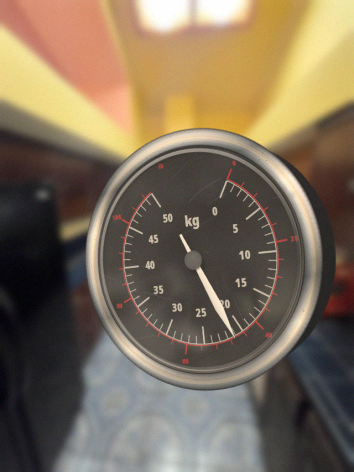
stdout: 21 kg
